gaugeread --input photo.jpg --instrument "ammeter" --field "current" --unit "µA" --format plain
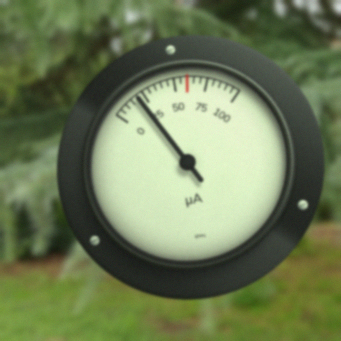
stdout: 20 µA
